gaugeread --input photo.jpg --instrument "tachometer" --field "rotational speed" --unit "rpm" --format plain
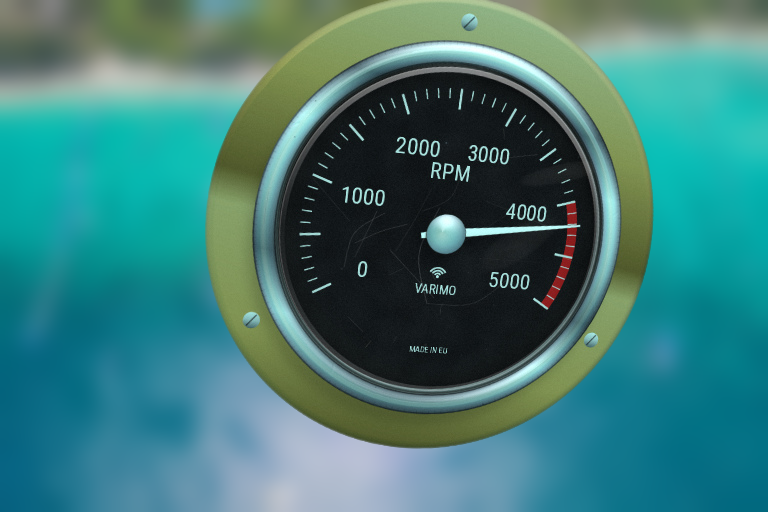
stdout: 4200 rpm
